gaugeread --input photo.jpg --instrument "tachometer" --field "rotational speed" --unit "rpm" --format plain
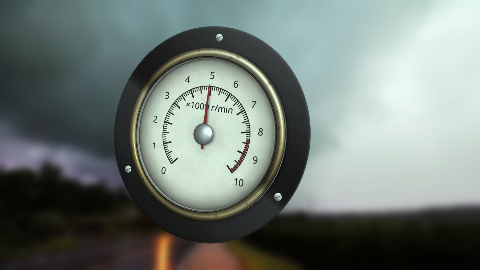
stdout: 5000 rpm
